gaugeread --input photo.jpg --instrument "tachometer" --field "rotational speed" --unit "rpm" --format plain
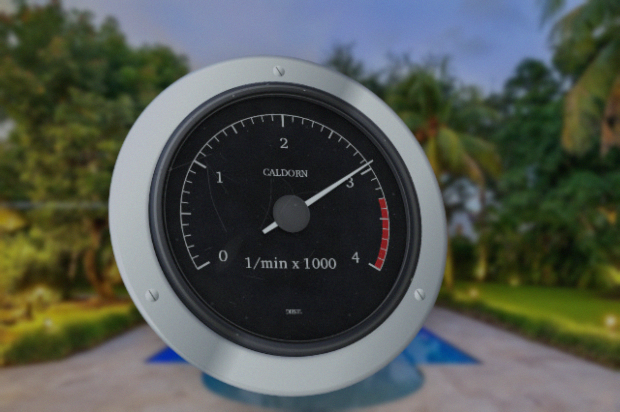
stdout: 2950 rpm
